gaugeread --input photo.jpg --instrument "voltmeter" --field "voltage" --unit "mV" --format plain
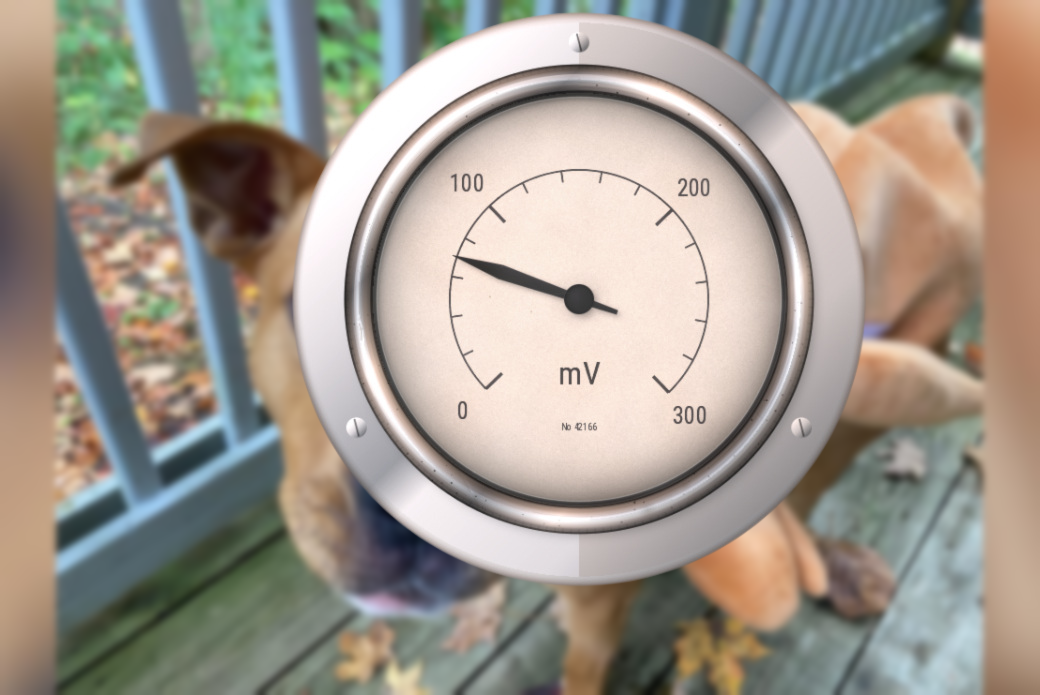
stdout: 70 mV
